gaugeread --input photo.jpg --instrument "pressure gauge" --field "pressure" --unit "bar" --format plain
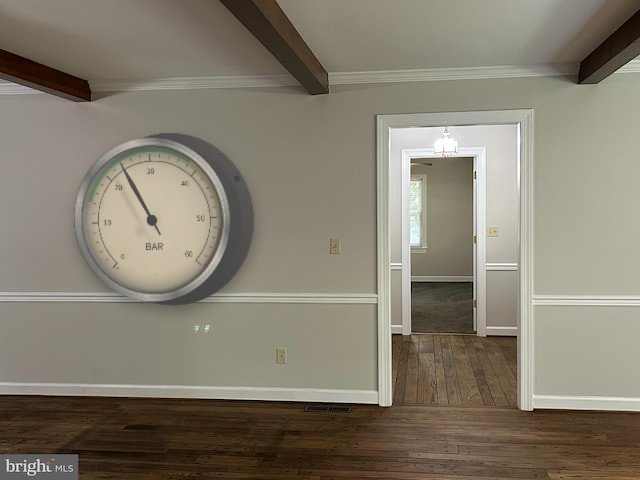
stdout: 24 bar
